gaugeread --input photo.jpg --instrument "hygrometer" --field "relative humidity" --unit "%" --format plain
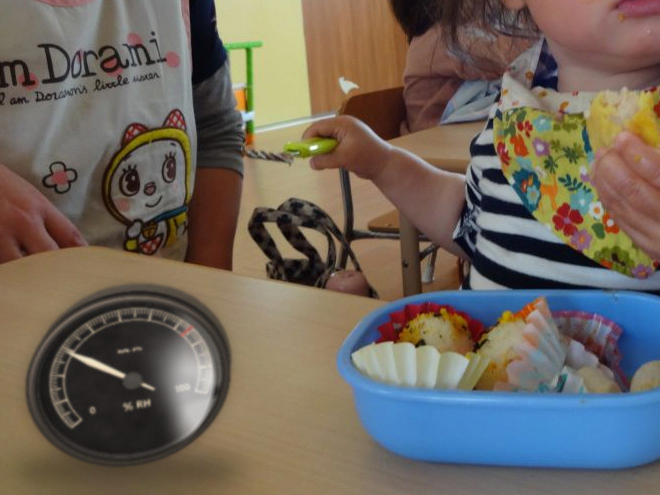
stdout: 30 %
